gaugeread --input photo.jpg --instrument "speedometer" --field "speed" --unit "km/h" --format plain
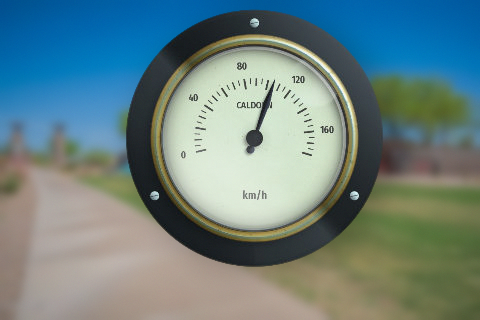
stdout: 105 km/h
